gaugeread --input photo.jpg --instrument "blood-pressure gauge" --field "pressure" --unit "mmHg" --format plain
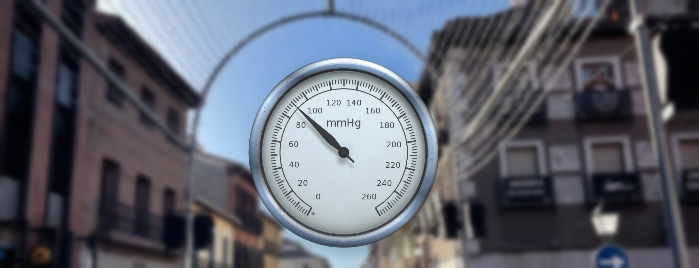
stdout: 90 mmHg
